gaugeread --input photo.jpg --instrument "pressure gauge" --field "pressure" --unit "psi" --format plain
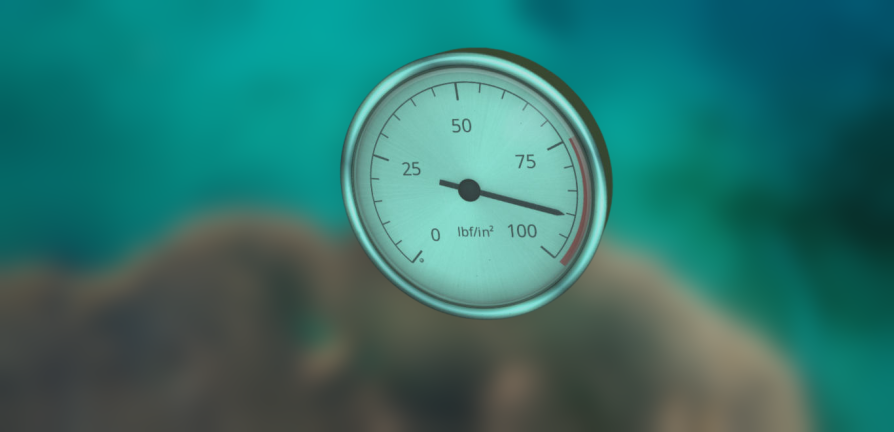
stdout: 90 psi
